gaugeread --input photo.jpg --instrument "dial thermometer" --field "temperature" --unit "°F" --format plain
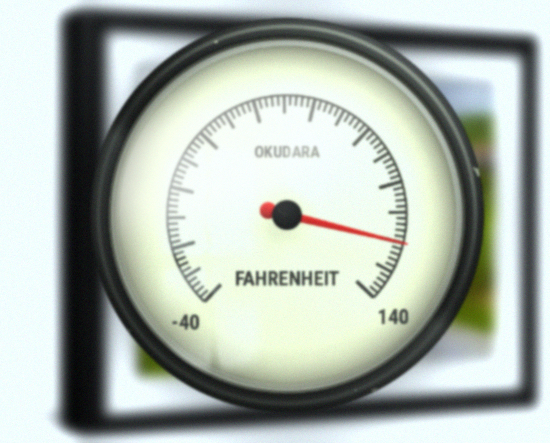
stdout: 120 °F
